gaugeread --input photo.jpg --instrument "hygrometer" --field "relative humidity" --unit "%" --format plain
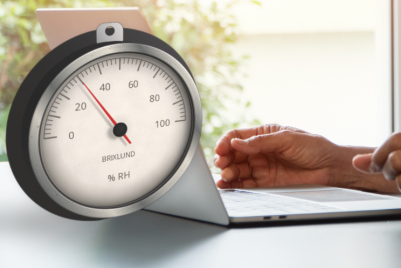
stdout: 30 %
